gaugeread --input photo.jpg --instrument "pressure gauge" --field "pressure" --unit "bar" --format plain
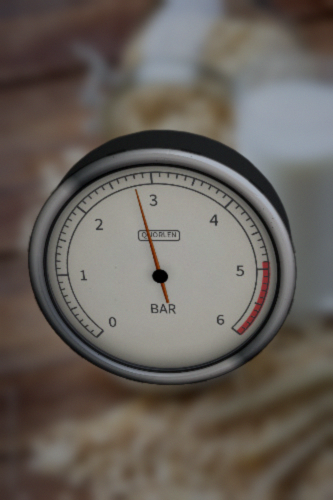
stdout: 2.8 bar
